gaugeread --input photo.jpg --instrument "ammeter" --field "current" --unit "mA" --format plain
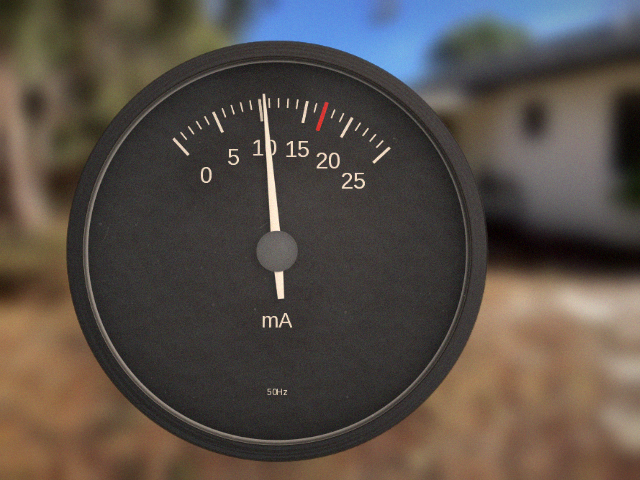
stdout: 10.5 mA
